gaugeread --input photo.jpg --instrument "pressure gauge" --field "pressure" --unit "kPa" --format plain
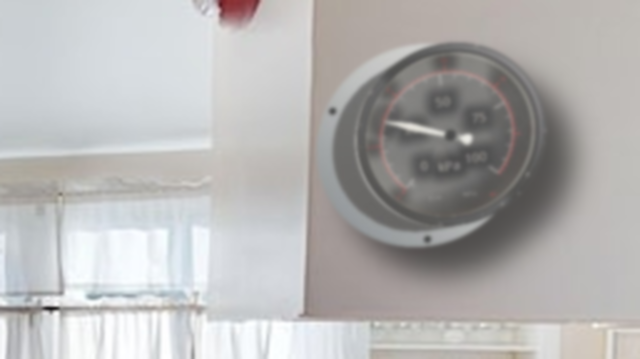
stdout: 25 kPa
